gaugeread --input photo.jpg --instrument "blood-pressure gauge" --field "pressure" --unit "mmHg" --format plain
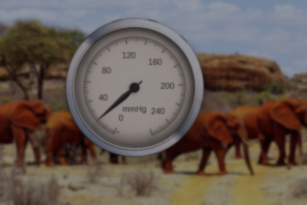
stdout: 20 mmHg
